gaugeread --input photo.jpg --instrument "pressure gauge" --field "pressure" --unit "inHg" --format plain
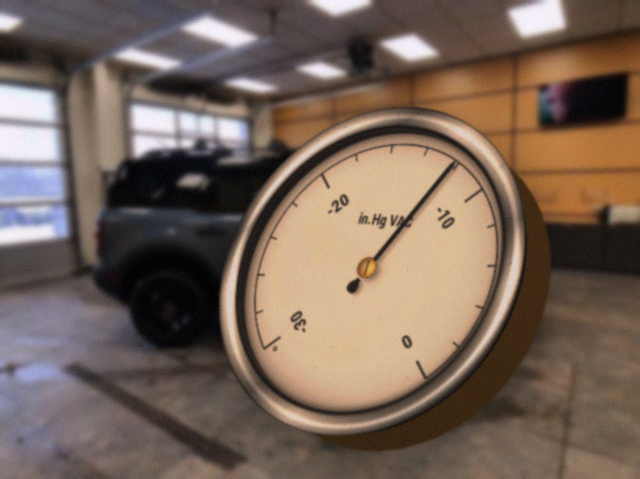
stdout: -12 inHg
